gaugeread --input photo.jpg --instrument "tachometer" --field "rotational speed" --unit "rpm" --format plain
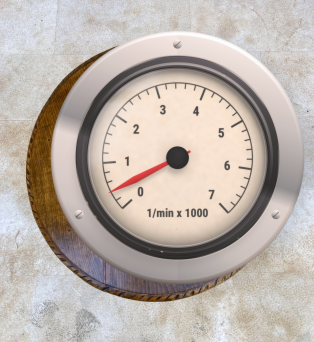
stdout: 400 rpm
